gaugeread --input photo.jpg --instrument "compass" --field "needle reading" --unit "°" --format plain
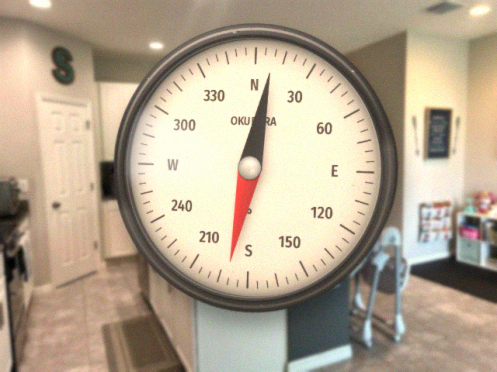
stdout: 190 °
